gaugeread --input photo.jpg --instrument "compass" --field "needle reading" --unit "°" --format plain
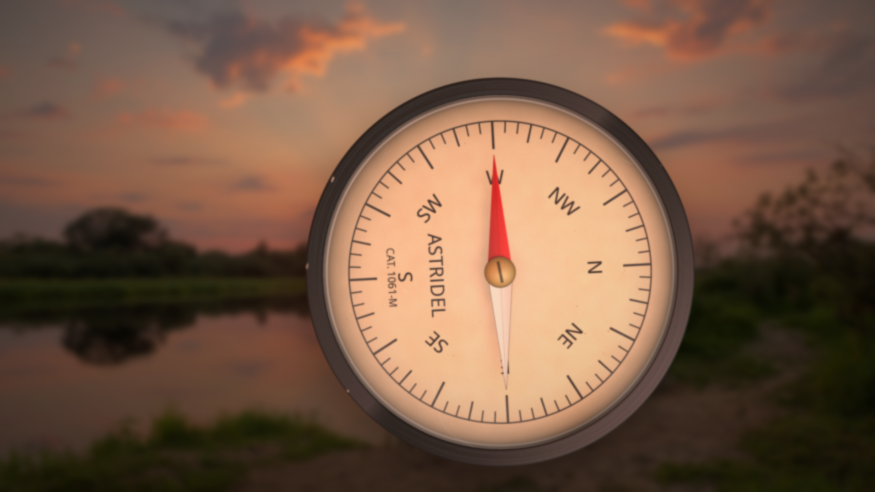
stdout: 270 °
